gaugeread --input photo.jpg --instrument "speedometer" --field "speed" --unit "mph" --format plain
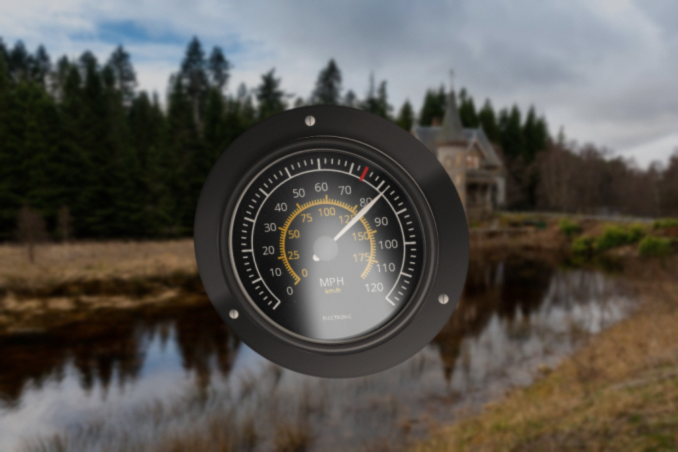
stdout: 82 mph
